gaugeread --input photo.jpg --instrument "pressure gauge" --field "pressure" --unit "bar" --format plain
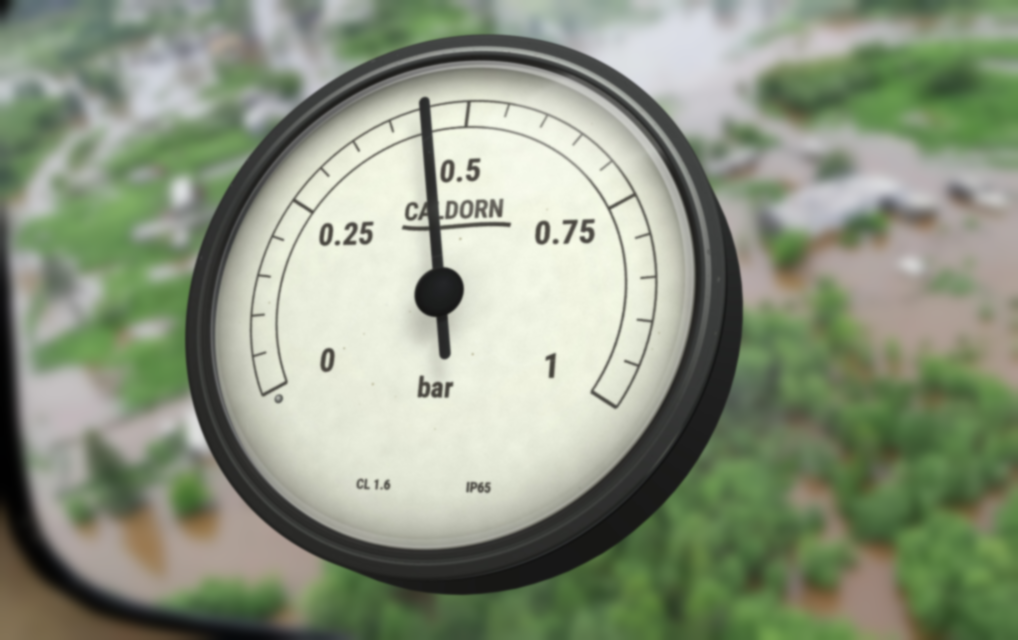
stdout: 0.45 bar
